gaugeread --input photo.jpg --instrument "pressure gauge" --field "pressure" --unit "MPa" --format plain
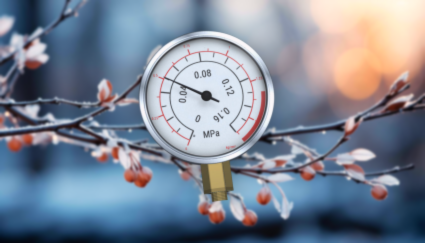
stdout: 0.05 MPa
